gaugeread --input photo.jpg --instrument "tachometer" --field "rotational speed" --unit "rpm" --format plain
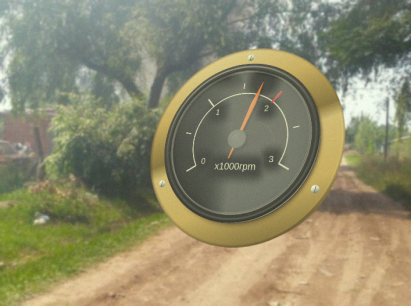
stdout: 1750 rpm
